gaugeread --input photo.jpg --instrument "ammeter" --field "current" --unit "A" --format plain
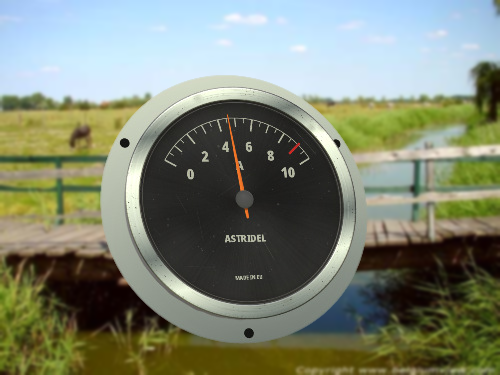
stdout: 4.5 A
